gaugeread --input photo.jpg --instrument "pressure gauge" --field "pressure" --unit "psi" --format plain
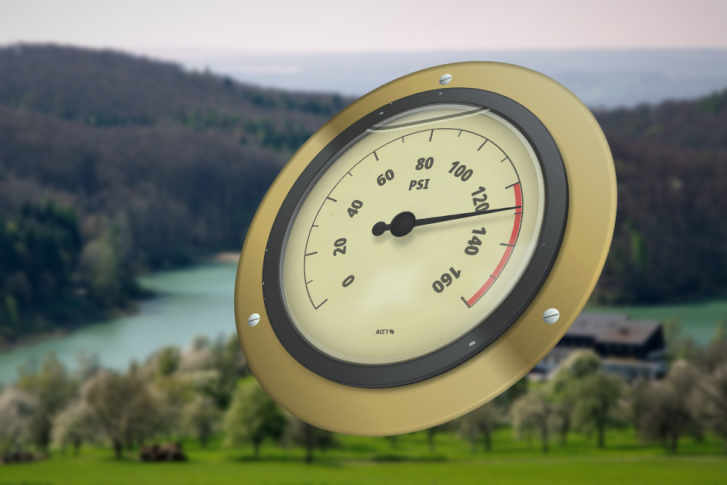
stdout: 130 psi
